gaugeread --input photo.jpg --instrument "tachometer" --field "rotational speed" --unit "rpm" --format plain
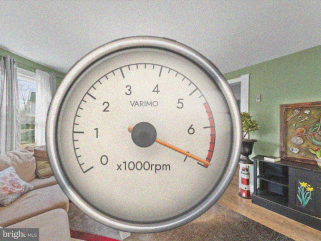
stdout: 6900 rpm
